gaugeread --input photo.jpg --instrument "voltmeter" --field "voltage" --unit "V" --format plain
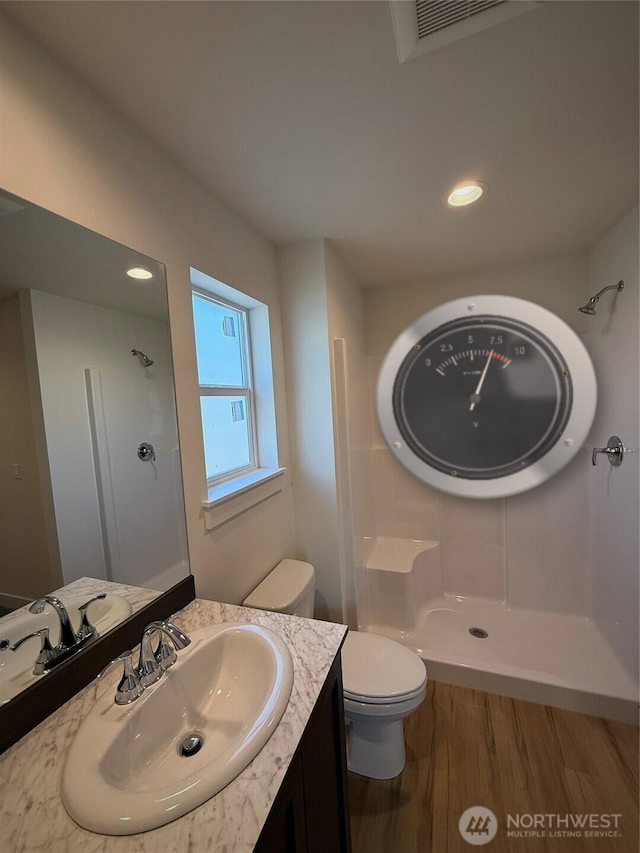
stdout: 7.5 V
